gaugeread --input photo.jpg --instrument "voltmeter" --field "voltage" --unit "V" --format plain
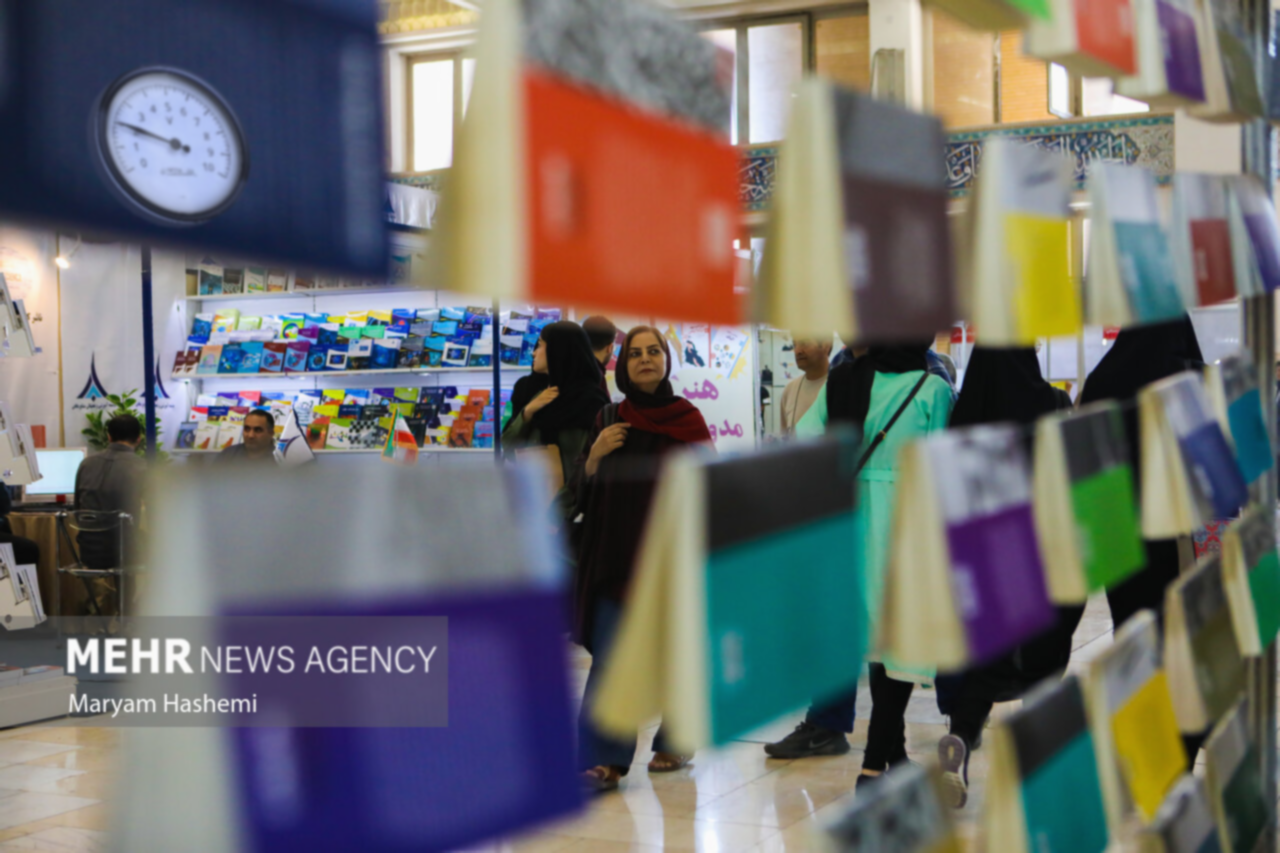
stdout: 2 V
